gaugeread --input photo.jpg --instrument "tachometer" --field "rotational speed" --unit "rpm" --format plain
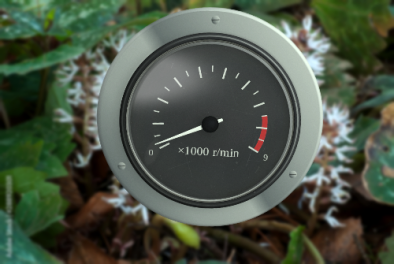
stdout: 250 rpm
